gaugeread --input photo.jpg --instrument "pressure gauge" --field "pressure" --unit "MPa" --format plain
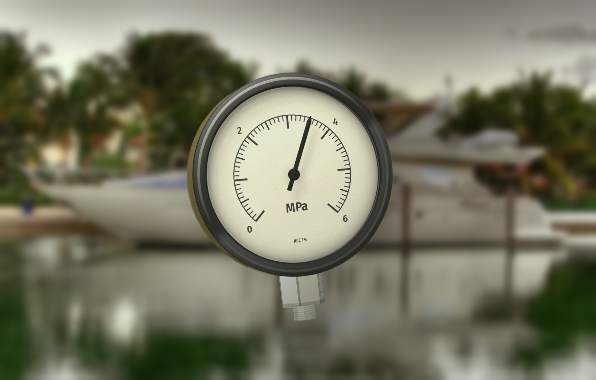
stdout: 3.5 MPa
